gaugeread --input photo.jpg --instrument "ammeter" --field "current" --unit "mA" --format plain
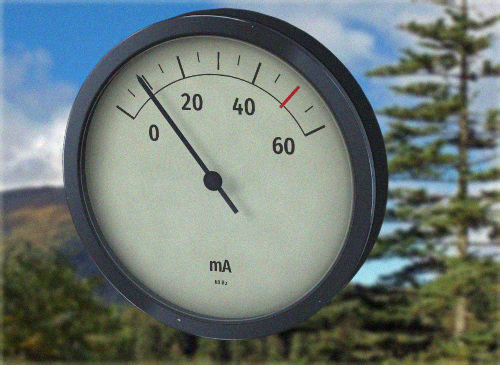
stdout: 10 mA
